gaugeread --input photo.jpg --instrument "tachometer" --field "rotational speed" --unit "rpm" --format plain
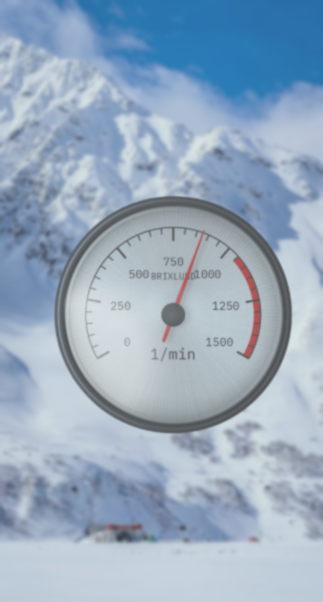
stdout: 875 rpm
